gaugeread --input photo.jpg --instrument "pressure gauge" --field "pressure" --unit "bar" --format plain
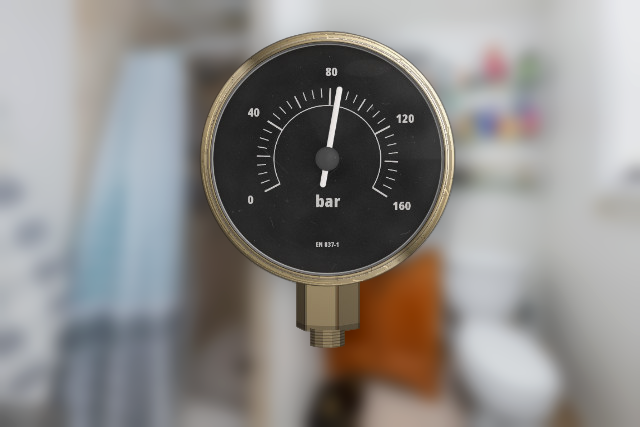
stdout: 85 bar
